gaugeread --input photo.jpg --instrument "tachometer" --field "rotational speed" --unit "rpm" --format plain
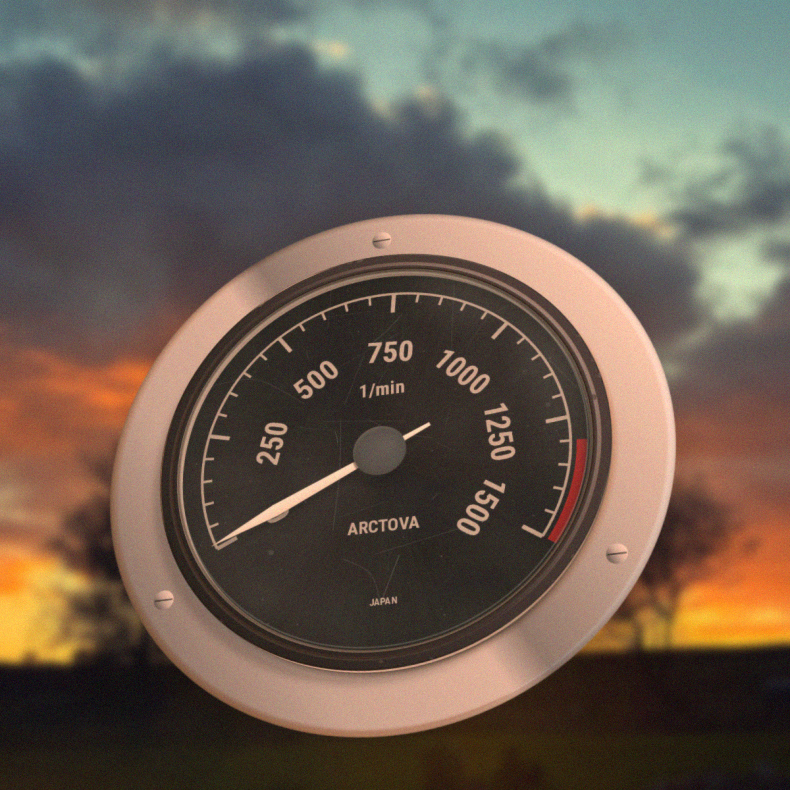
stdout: 0 rpm
